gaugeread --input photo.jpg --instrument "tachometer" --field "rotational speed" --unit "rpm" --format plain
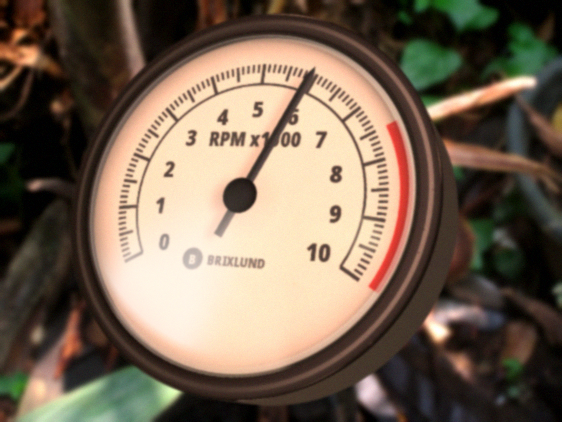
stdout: 6000 rpm
